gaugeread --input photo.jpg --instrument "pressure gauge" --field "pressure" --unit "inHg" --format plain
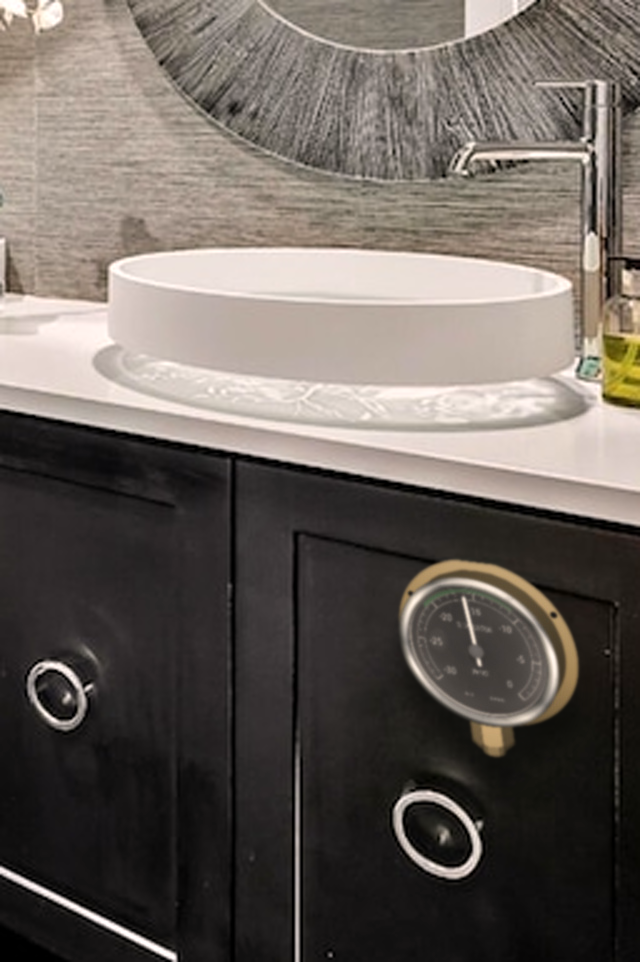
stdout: -16 inHg
